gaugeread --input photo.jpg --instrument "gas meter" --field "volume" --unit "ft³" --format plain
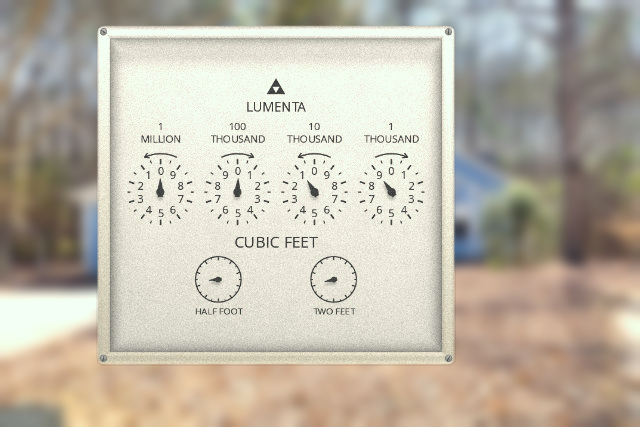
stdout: 900 ft³
